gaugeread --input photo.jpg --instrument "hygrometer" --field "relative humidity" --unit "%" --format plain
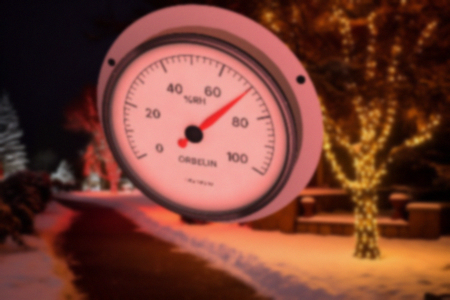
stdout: 70 %
